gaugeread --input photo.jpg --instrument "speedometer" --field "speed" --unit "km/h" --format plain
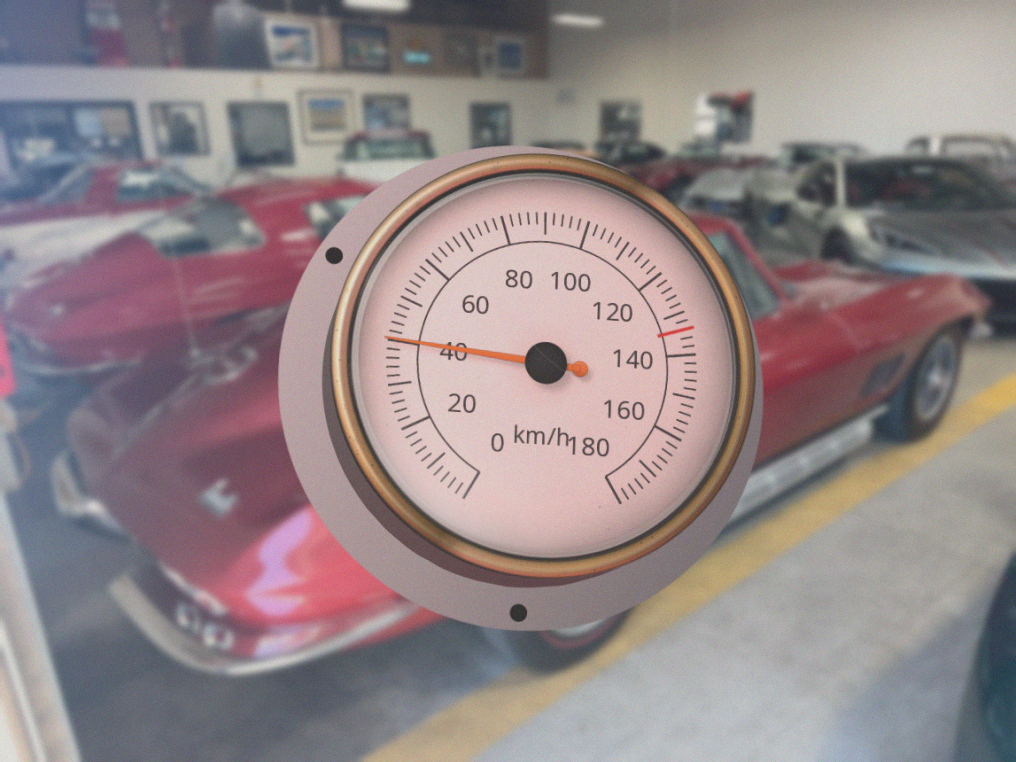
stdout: 40 km/h
